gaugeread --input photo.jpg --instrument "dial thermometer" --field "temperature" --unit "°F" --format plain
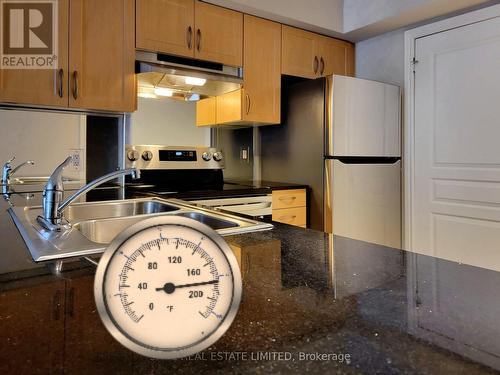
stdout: 180 °F
